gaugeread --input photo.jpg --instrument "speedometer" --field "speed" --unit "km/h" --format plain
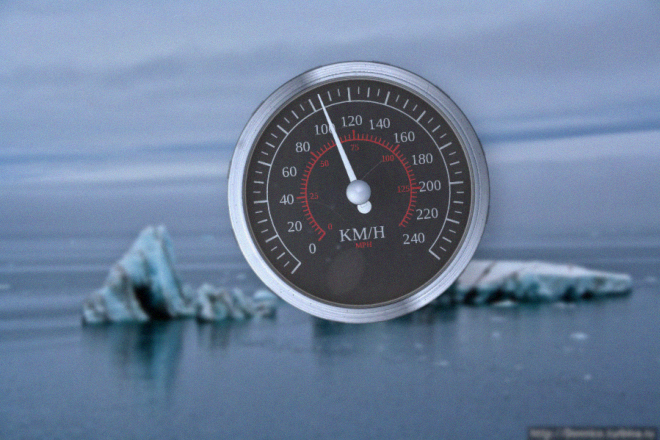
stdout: 105 km/h
